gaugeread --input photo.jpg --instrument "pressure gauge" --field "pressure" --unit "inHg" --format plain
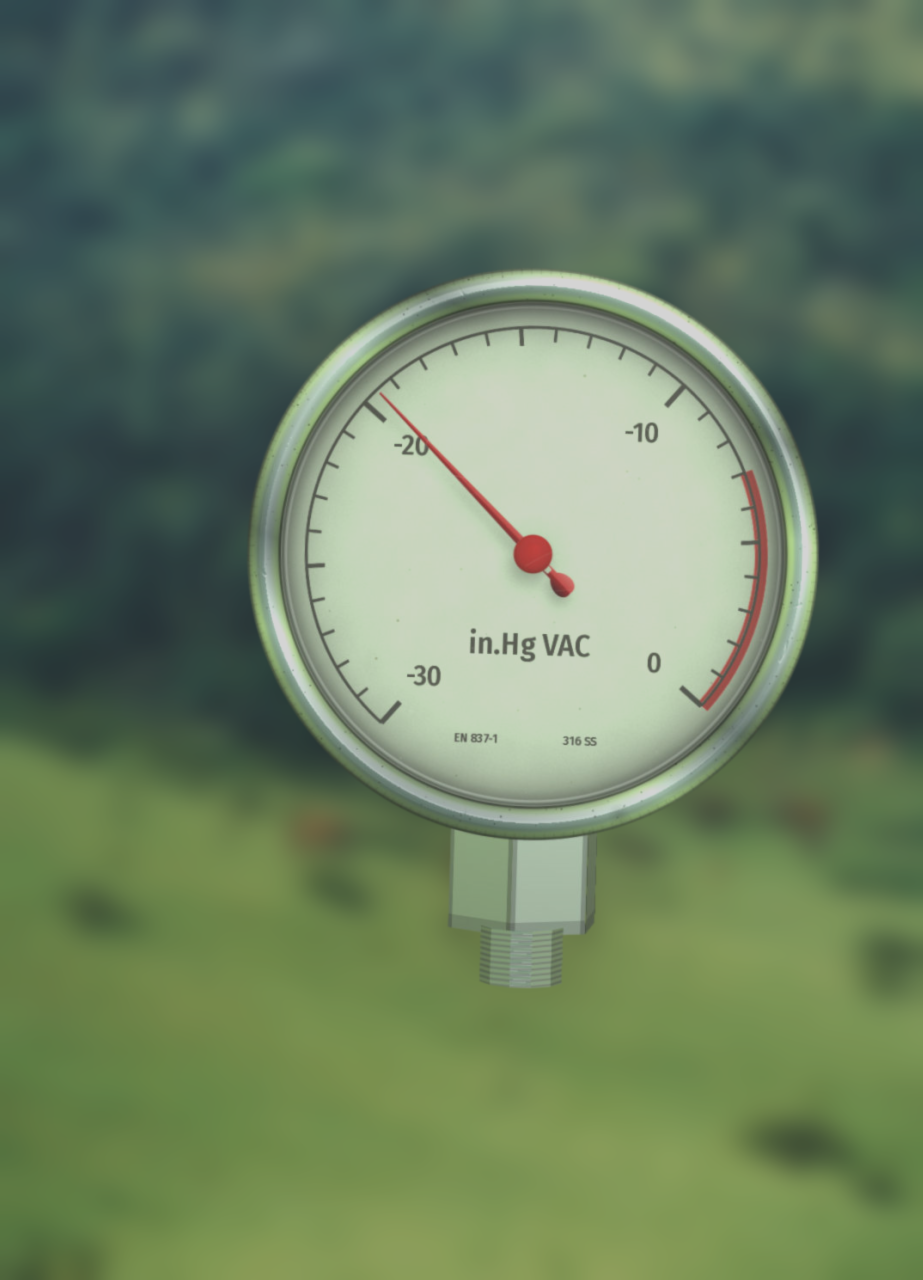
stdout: -19.5 inHg
